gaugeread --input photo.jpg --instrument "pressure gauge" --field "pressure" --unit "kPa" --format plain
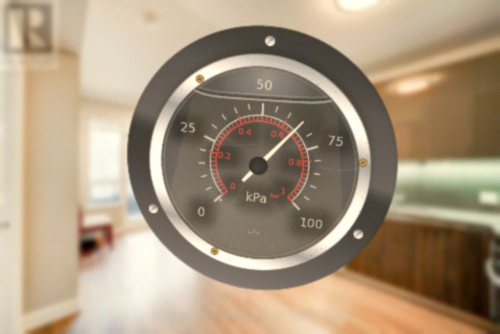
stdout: 65 kPa
